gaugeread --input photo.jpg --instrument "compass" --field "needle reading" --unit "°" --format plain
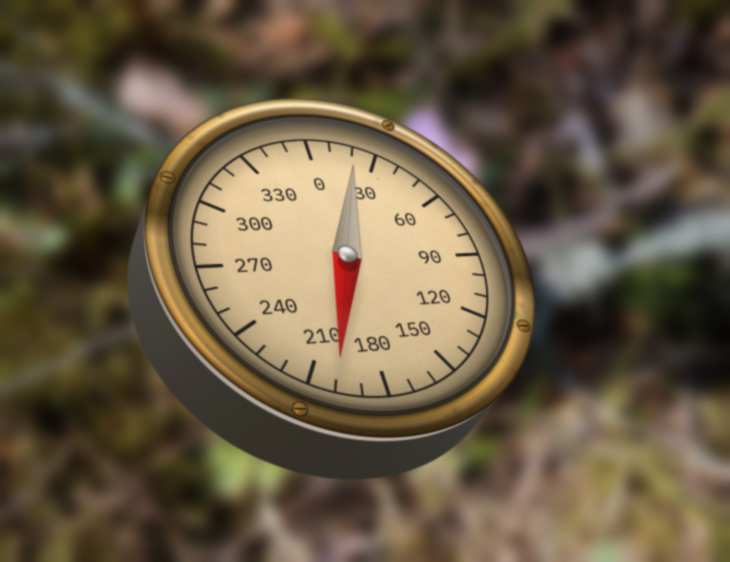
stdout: 200 °
